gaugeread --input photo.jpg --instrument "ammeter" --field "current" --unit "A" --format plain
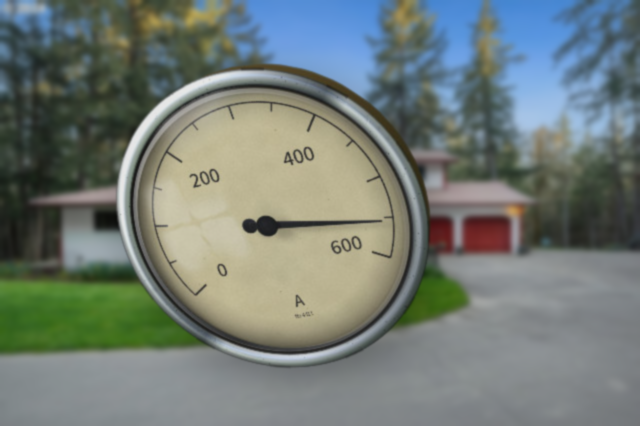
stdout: 550 A
